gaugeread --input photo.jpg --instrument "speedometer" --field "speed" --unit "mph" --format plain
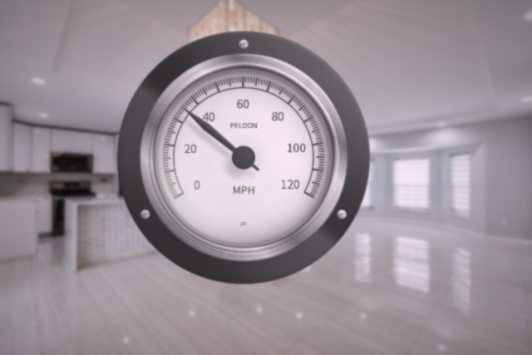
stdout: 35 mph
